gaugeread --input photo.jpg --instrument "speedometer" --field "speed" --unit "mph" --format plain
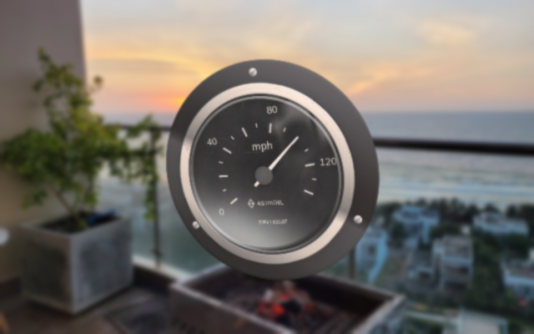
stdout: 100 mph
